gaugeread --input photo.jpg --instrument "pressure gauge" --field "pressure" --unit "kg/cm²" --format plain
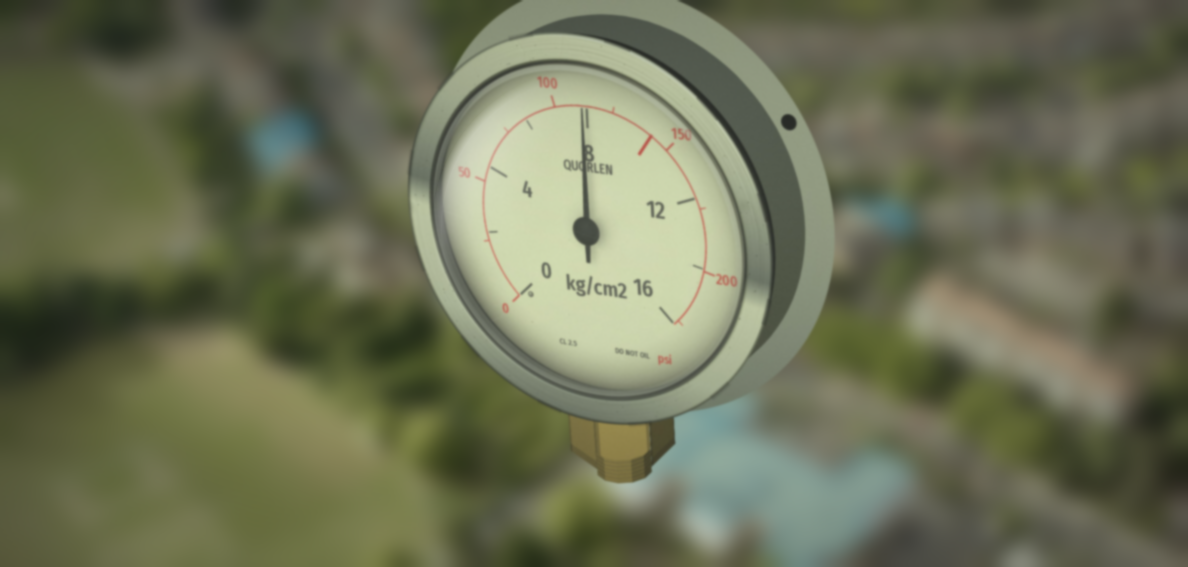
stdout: 8 kg/cm²
